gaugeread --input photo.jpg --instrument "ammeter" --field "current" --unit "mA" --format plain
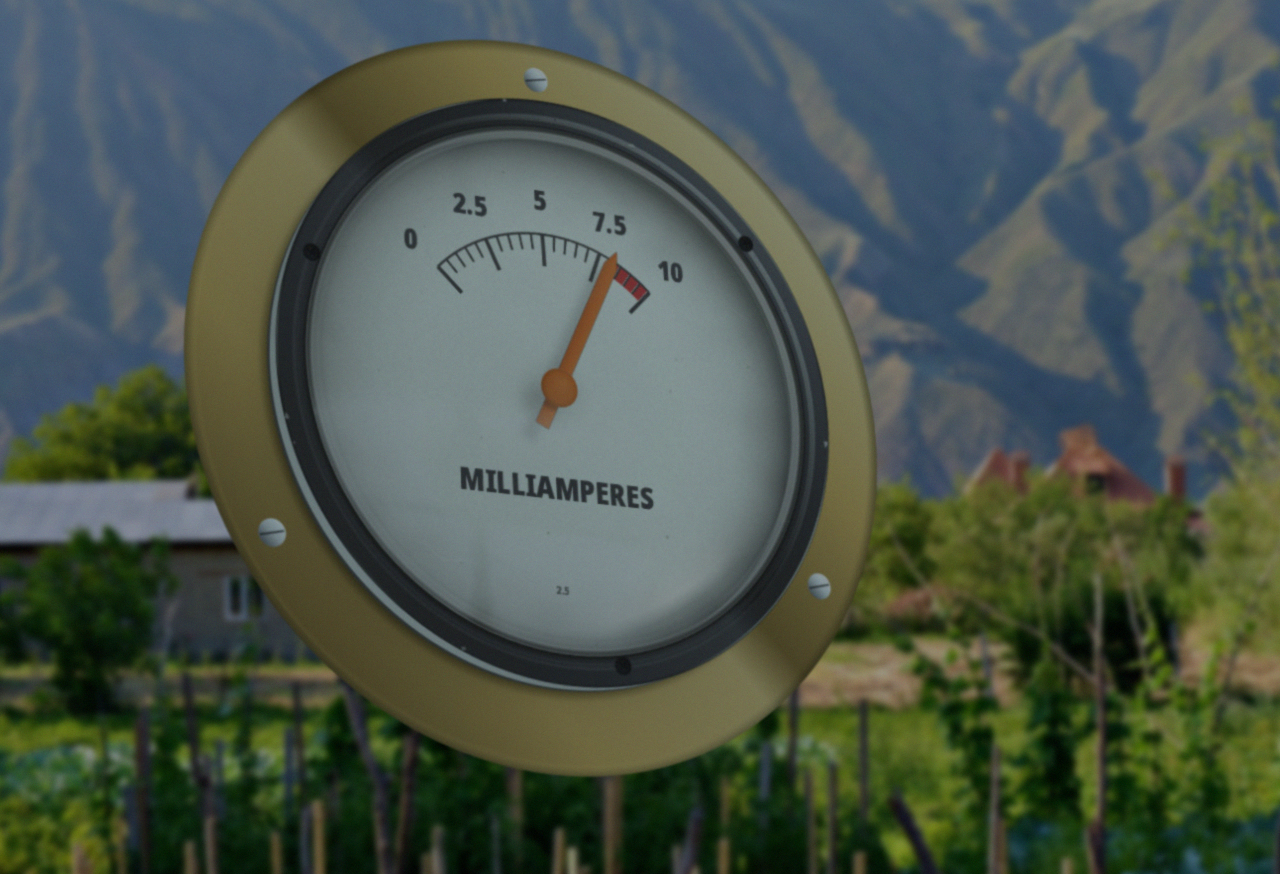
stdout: 8 mA
